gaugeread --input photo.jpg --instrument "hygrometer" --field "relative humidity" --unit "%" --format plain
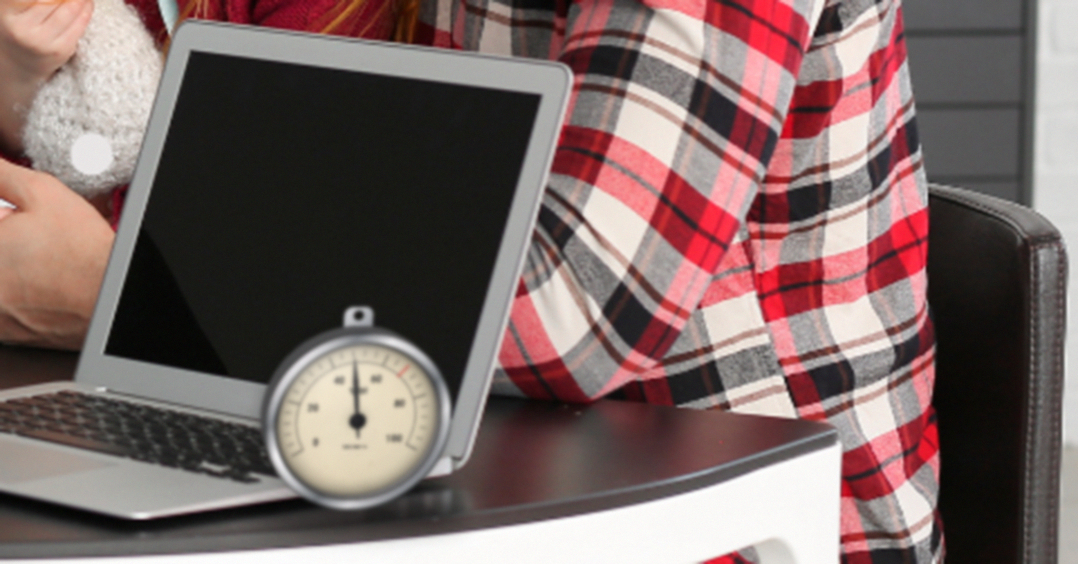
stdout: 48 %
